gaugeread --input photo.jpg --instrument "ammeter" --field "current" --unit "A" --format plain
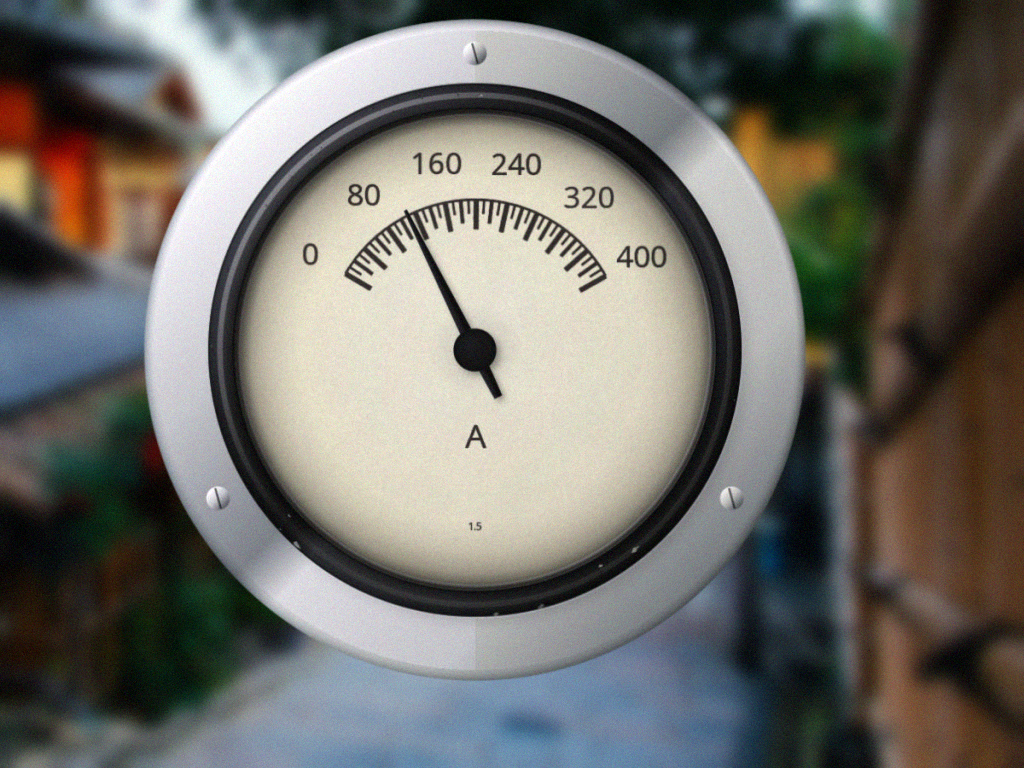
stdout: 110 A
